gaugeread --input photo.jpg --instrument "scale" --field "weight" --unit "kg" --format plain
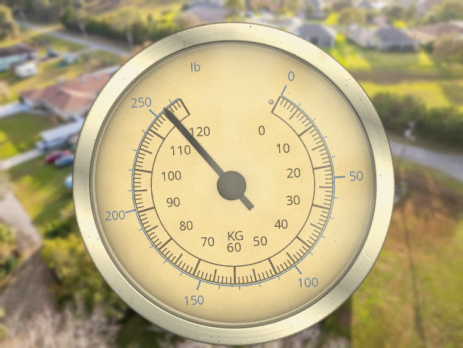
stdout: 116 kg
